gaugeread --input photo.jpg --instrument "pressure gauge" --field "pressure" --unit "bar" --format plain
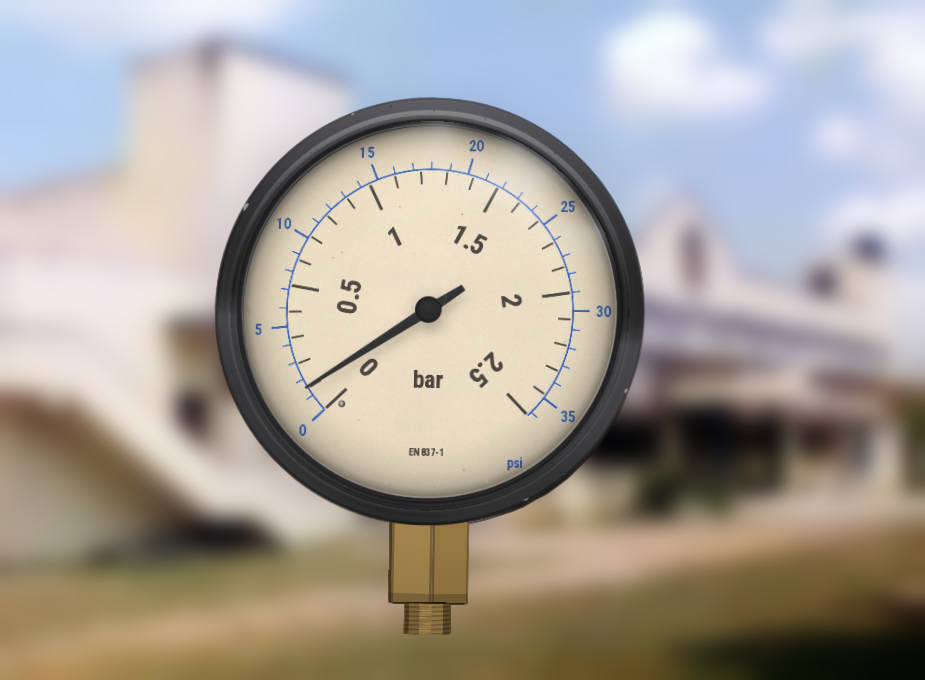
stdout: 0.1 bar
